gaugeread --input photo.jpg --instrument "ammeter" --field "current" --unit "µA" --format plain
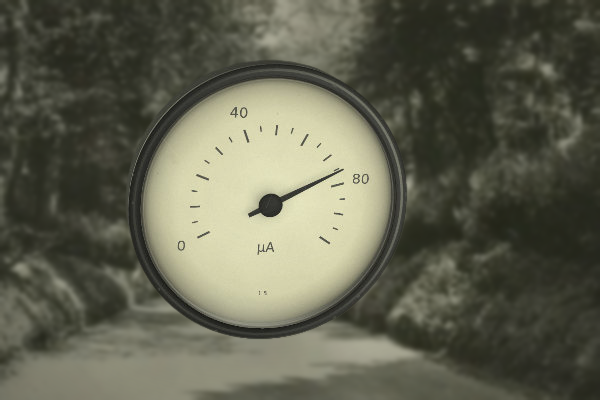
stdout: 75 µA
